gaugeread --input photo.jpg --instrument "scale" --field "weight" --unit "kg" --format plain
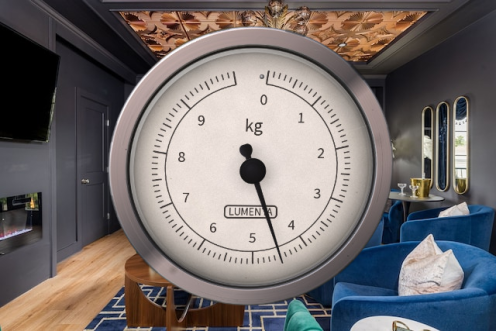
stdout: 4.5 kg
